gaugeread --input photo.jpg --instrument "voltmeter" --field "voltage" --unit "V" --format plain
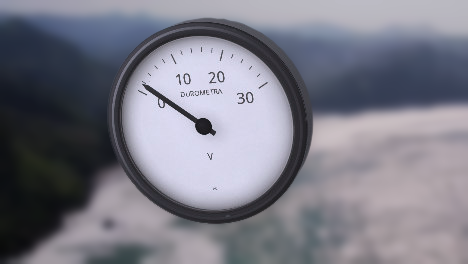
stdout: 2 V
